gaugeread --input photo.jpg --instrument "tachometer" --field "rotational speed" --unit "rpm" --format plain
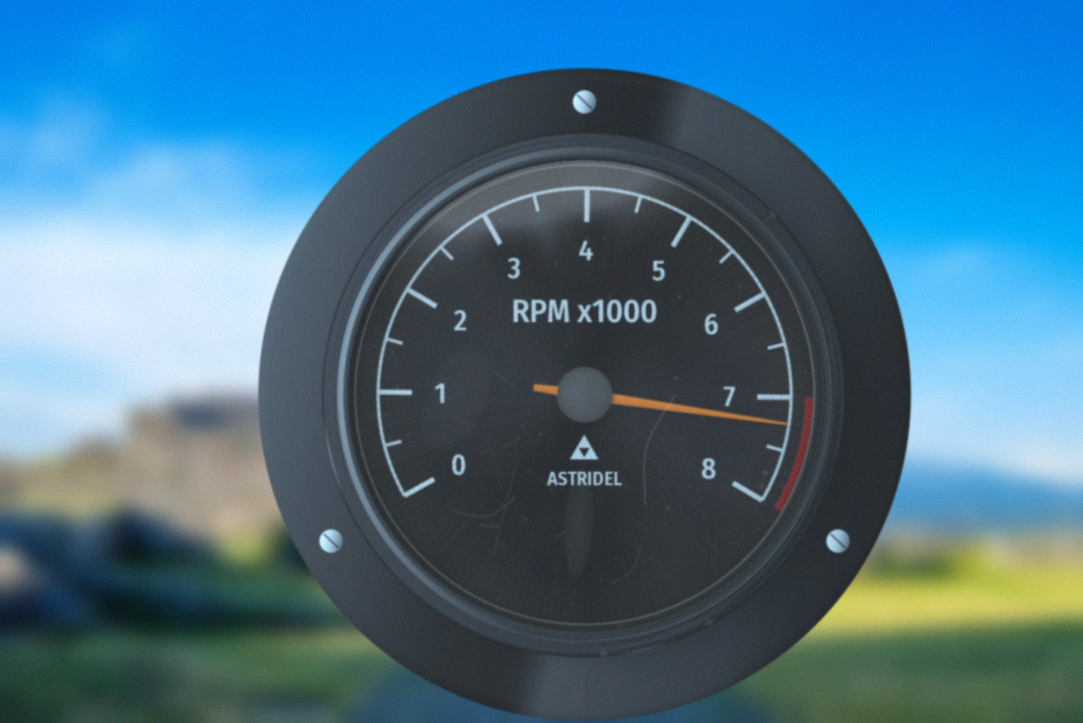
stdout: 7250 rpm
